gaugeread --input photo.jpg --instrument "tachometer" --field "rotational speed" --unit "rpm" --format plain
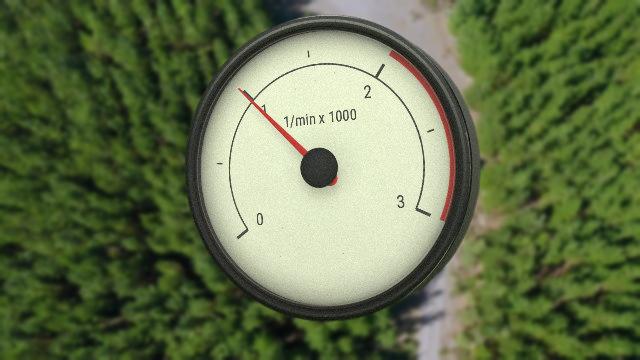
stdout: 1000 rpm
